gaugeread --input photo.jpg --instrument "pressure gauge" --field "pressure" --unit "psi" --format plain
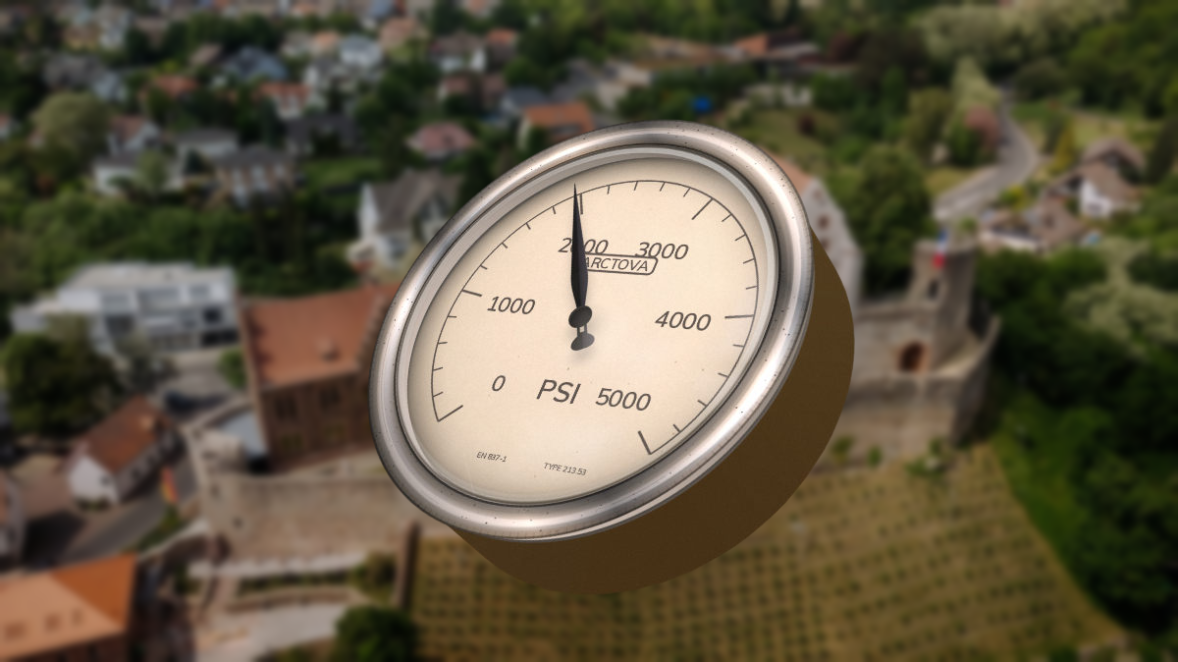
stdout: 2000 psi
